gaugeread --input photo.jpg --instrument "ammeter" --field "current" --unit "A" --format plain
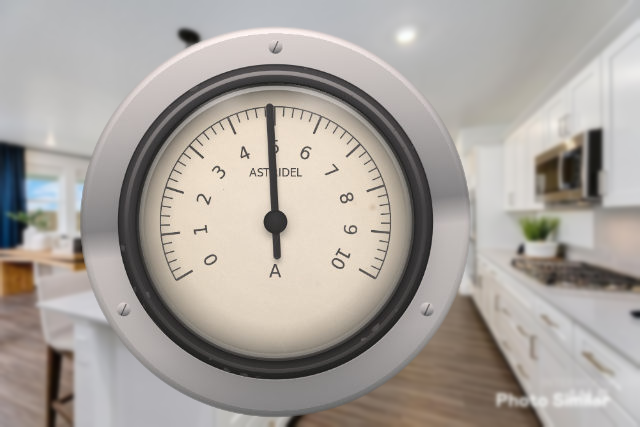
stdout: 4.9 A
